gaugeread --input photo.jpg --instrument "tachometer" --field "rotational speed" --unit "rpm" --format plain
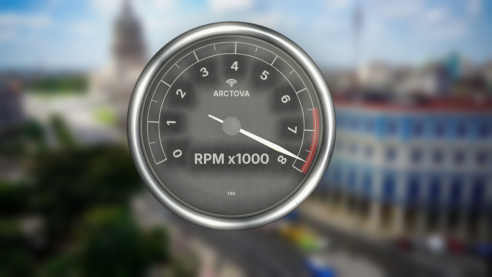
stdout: 7750 rpm
